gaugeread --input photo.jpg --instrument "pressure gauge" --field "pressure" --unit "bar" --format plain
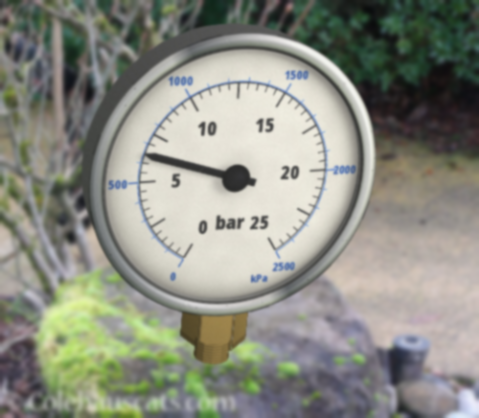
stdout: 6.5 bar
